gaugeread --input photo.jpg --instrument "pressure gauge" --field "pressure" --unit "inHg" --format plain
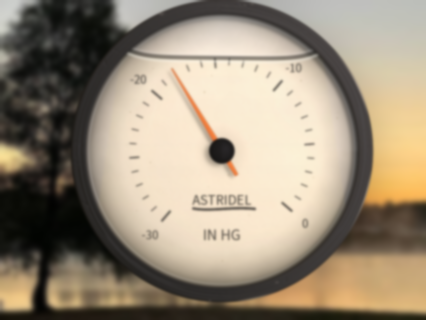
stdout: -18 inHg
